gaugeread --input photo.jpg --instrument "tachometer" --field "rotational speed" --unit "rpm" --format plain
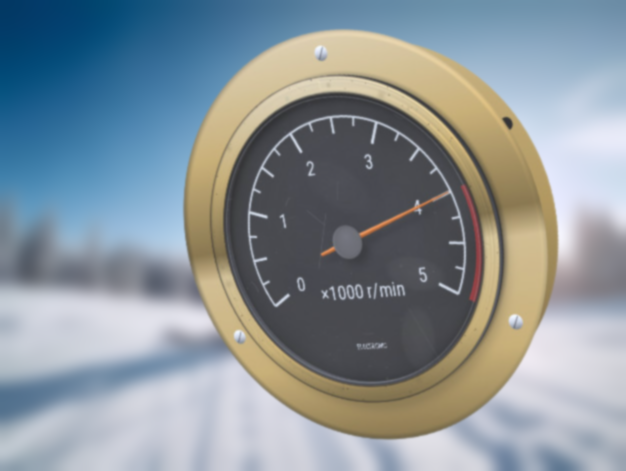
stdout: 4000 rpm
